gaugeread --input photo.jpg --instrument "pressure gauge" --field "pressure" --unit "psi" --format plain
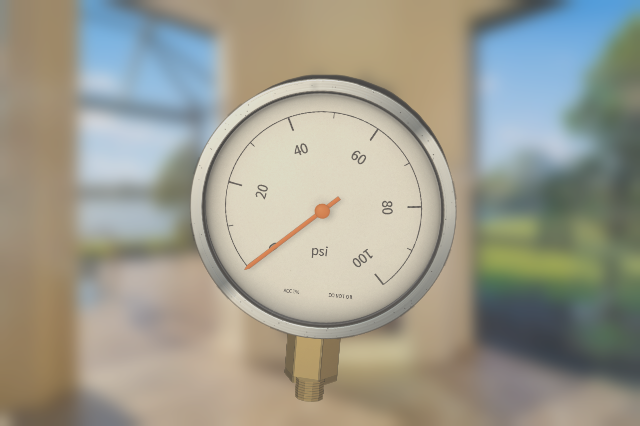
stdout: 0 psi
